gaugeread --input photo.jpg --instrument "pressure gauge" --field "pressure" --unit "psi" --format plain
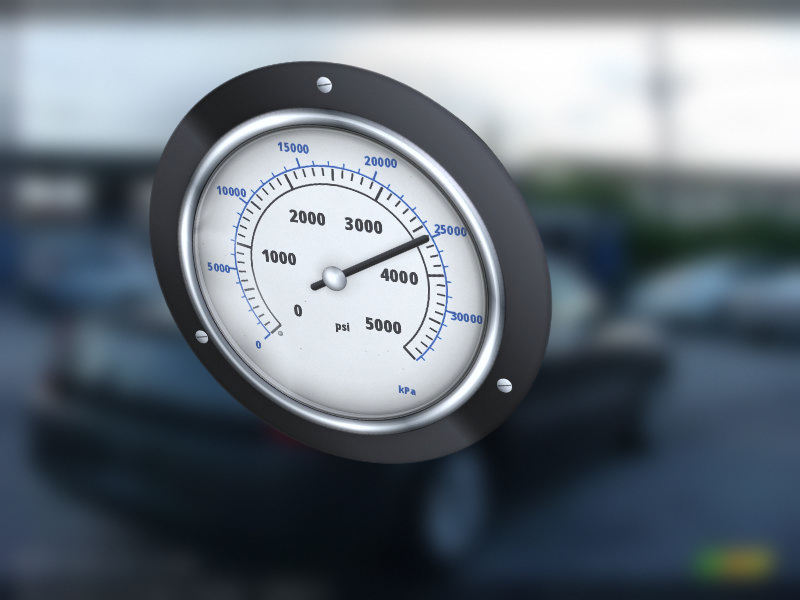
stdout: 3600 psi
